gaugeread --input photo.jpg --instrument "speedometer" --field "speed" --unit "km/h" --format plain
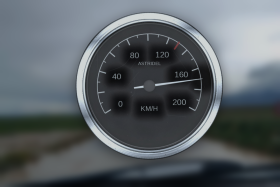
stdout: 170 km/h
